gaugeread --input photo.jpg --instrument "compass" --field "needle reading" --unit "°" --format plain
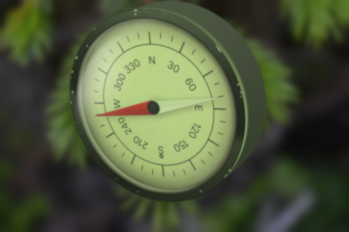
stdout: 260 °
